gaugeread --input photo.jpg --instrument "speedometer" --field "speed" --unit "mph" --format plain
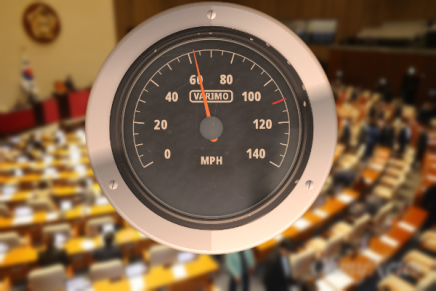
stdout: 62.5 mph
